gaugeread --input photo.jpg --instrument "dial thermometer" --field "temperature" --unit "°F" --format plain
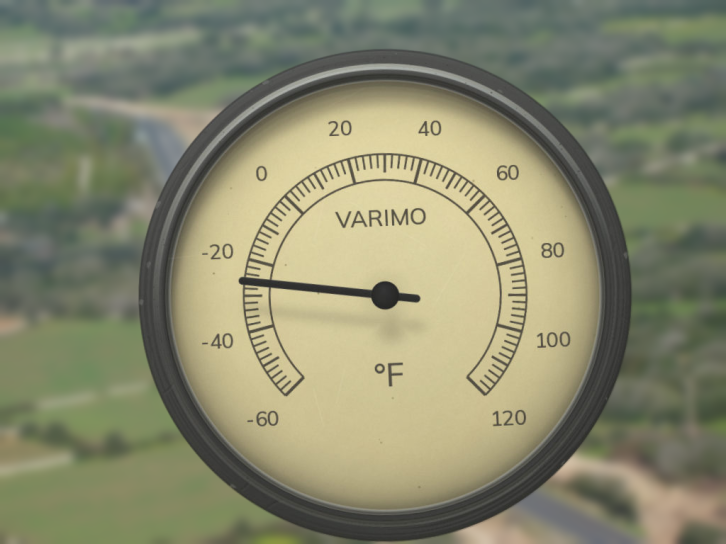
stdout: -26 °F
